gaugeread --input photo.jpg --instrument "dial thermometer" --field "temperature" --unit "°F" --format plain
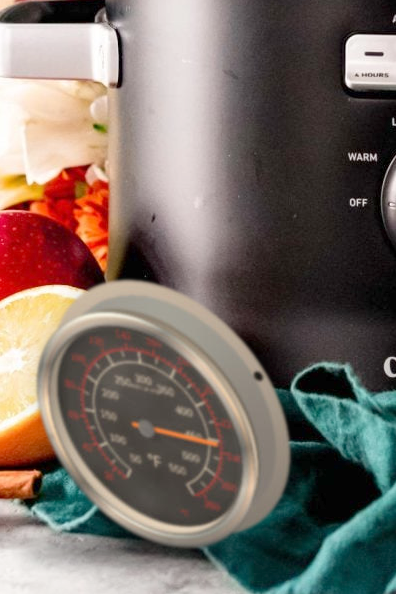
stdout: 450 °F
